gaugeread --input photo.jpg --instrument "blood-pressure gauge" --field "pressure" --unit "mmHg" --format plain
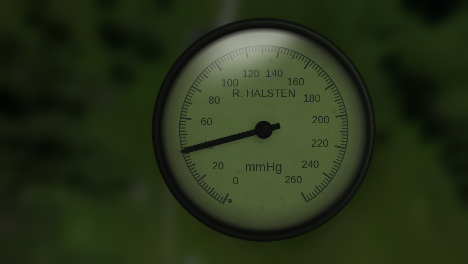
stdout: 40 mmHg
